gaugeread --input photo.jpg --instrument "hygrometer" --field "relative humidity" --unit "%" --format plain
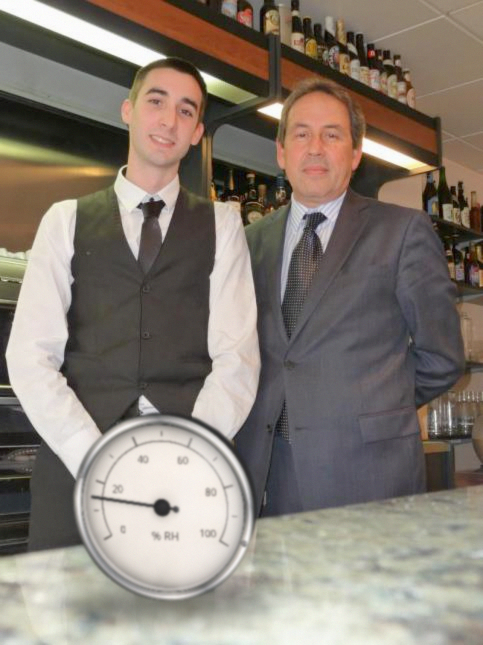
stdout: 15 %
